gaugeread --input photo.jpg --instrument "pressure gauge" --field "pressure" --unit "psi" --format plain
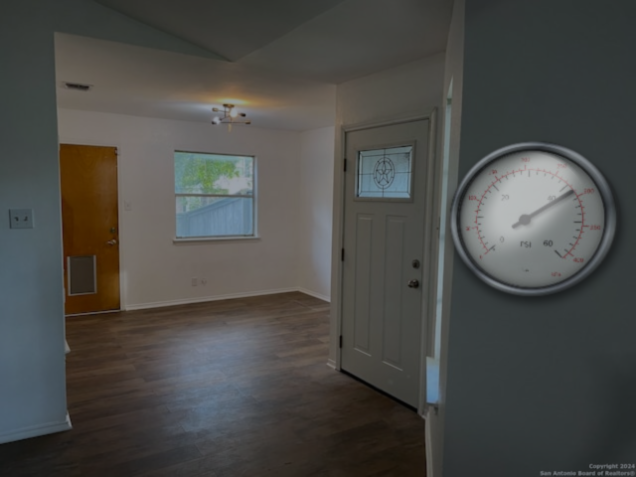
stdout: 42 psi
